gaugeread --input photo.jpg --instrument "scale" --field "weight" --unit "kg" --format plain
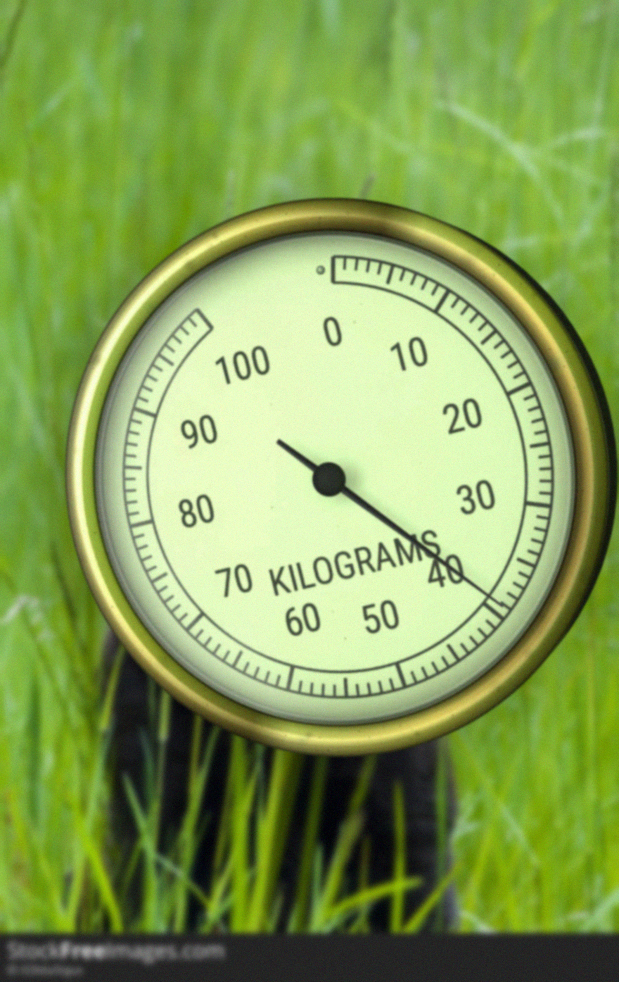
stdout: 39 kg
